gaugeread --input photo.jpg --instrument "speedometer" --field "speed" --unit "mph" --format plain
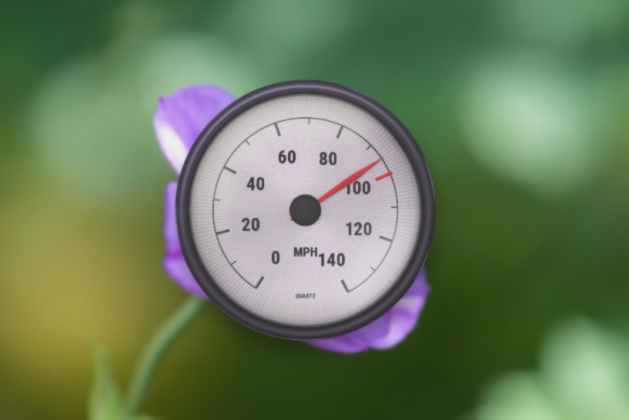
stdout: 95 mph
